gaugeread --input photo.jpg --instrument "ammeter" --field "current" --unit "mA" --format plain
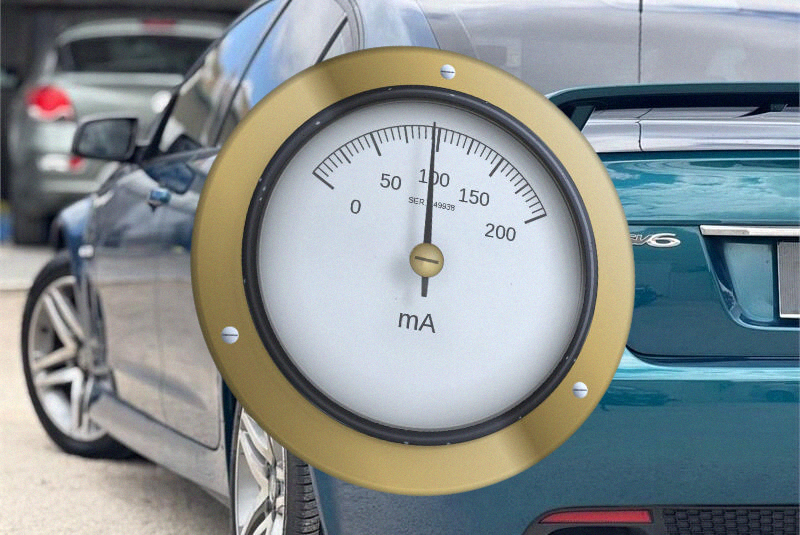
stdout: 95 mA
